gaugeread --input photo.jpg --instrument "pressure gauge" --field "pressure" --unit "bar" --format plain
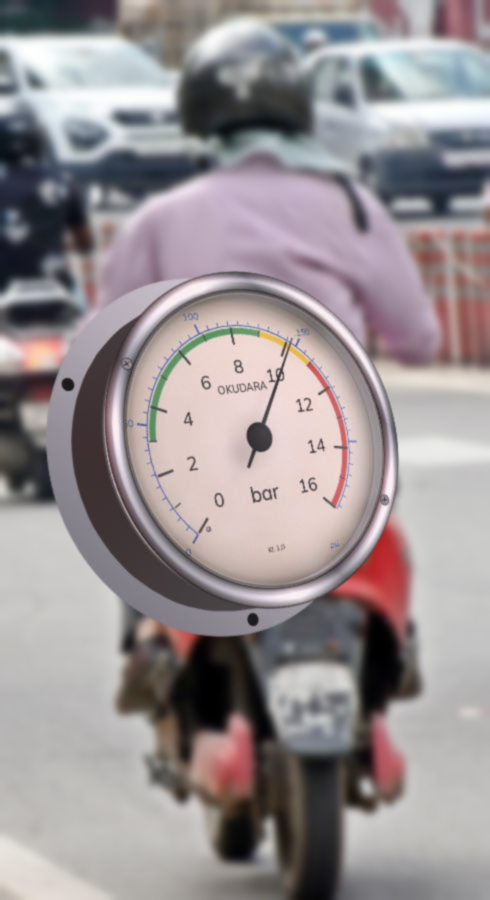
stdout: 10 bar
